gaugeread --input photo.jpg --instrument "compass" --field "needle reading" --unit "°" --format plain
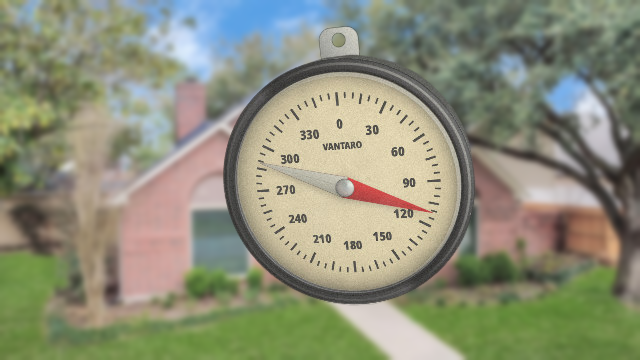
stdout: 110 °
